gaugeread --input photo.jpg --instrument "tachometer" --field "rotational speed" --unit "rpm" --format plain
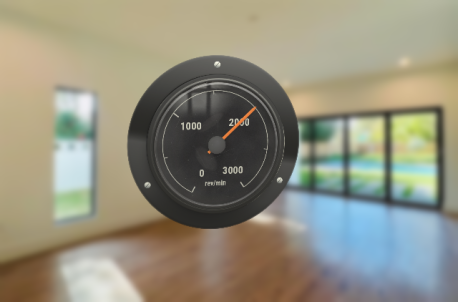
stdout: 2000 rpm
